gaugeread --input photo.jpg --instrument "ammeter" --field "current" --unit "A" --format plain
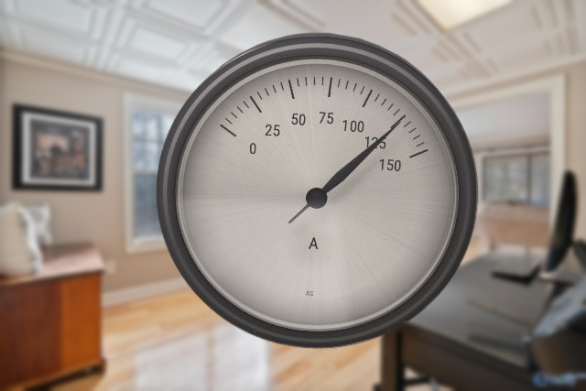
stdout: 125 A
